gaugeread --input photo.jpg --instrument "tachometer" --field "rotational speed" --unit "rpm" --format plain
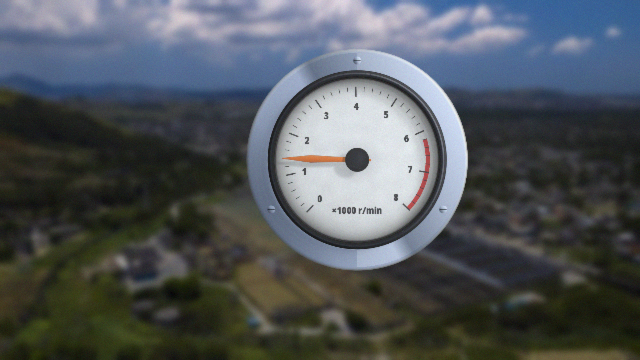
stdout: 1400 rpm
